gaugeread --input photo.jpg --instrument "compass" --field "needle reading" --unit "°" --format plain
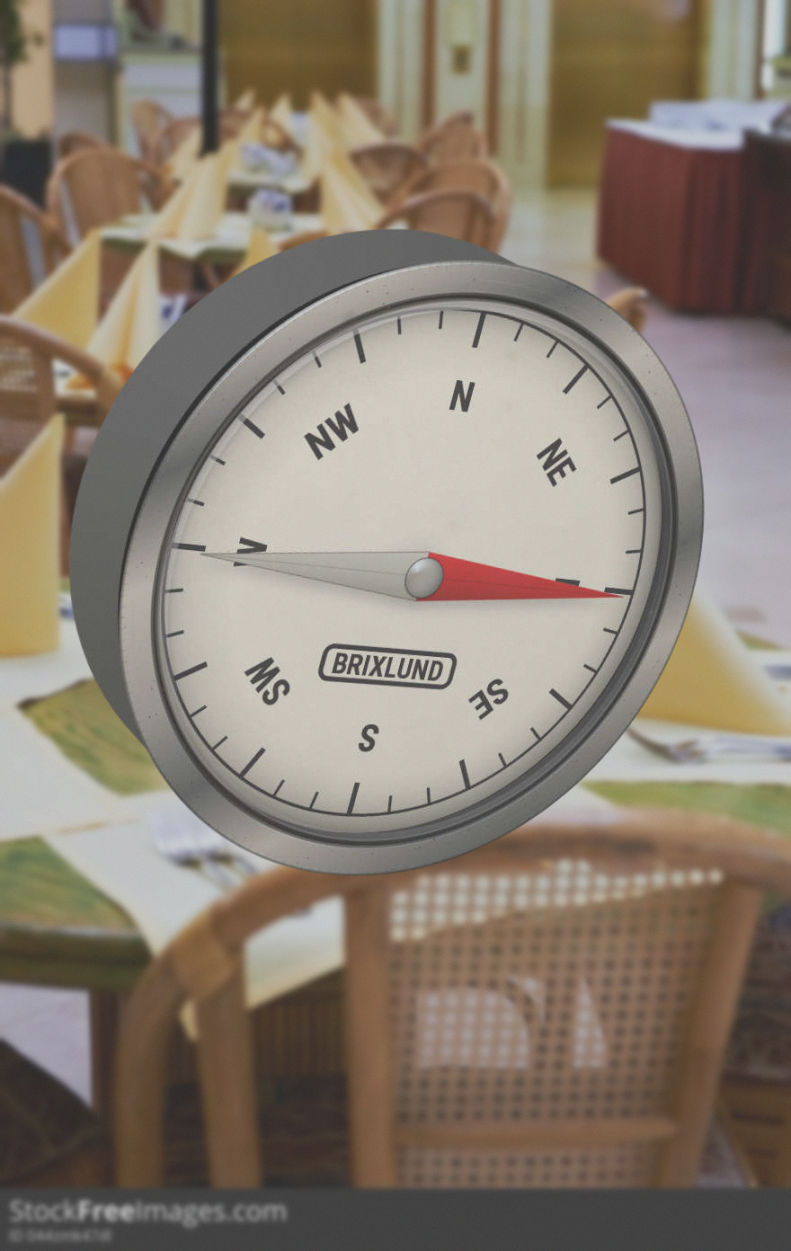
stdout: 90 °
